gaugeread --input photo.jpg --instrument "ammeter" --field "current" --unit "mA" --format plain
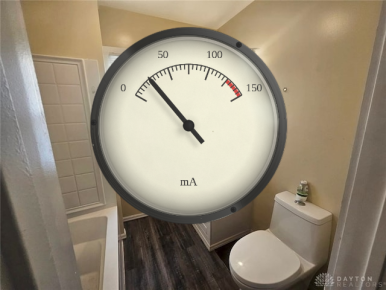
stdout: 25 mA
